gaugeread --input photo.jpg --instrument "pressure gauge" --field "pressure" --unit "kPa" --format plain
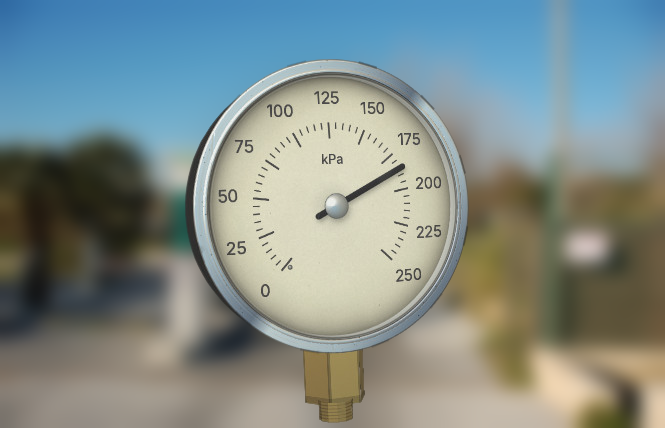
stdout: 185 kPa
